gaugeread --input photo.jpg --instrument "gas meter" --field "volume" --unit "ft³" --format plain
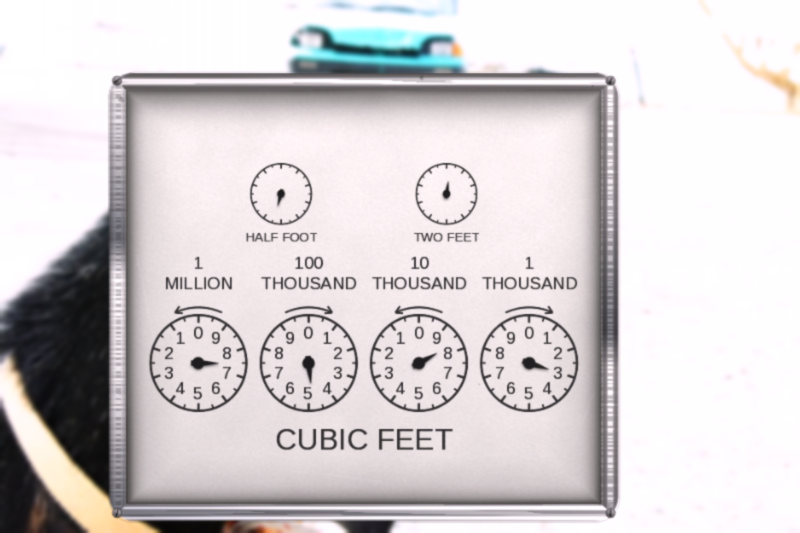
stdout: 748300 ft³
